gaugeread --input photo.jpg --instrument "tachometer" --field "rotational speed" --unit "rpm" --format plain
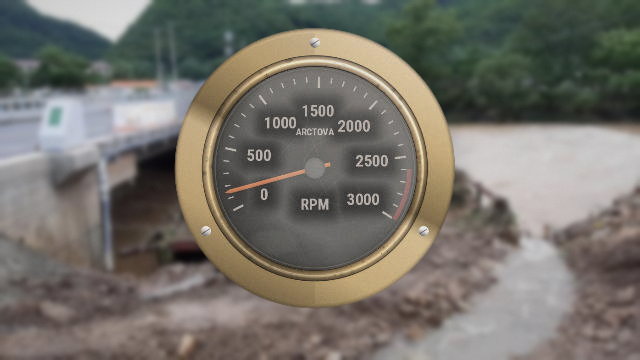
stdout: 150 rpm
